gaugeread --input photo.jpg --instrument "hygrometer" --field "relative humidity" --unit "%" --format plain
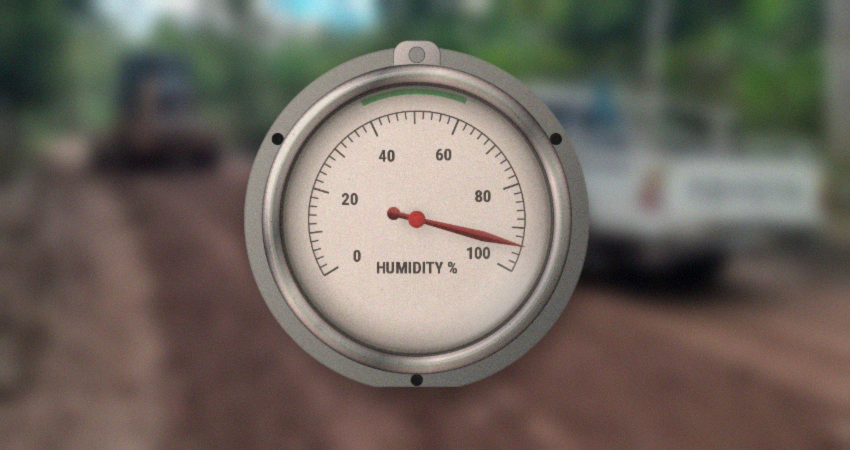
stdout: 94 %
